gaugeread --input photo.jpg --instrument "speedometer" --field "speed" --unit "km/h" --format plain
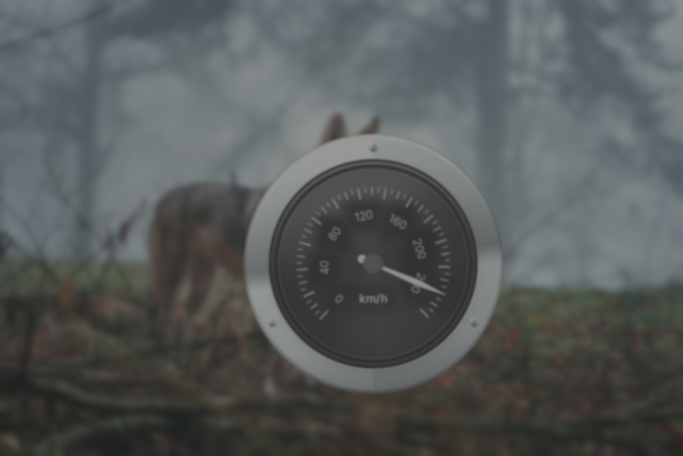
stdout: 240 km/h
